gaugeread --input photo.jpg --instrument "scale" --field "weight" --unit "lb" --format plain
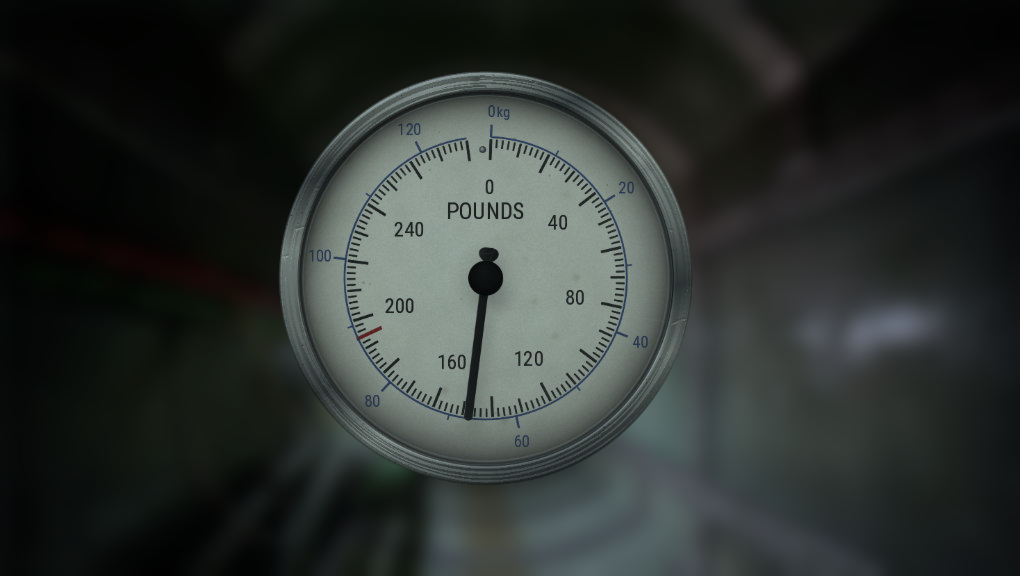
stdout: 148 lb
